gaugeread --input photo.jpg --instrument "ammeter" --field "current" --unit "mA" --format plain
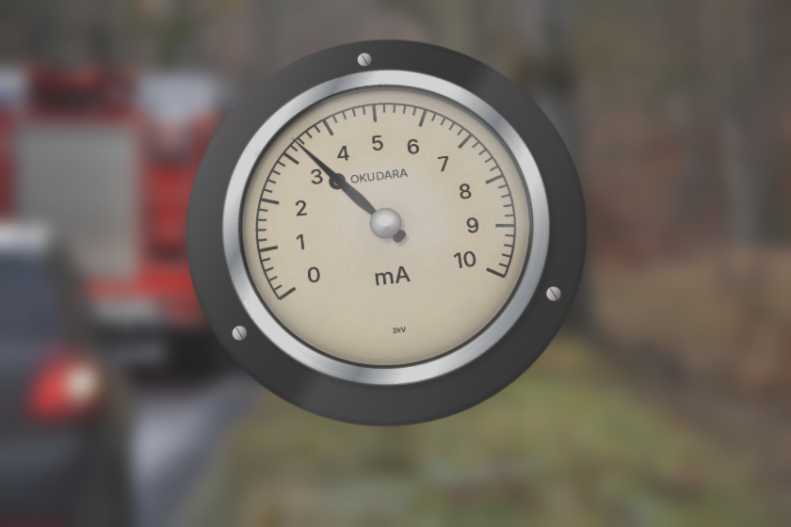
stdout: 3.3 mA
